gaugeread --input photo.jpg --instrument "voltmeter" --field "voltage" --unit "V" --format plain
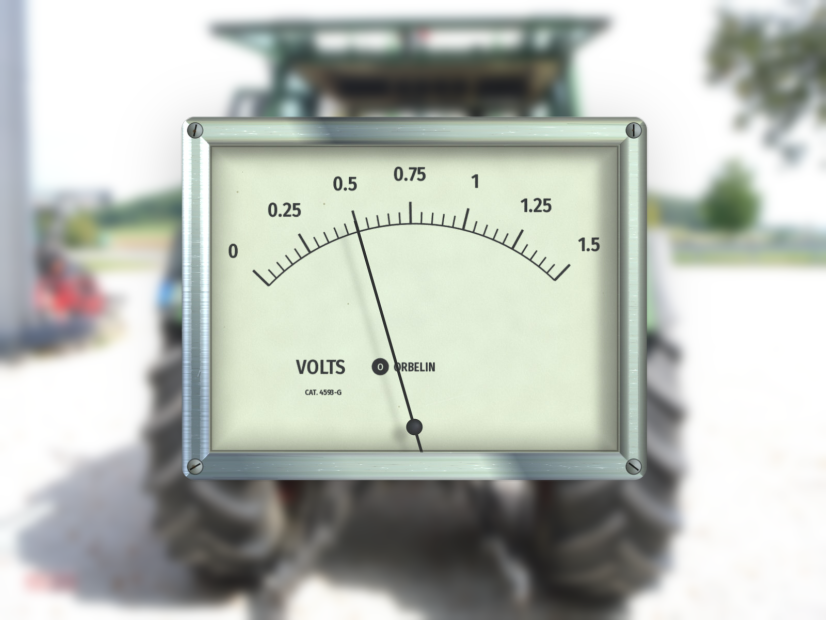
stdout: 0.5 V
